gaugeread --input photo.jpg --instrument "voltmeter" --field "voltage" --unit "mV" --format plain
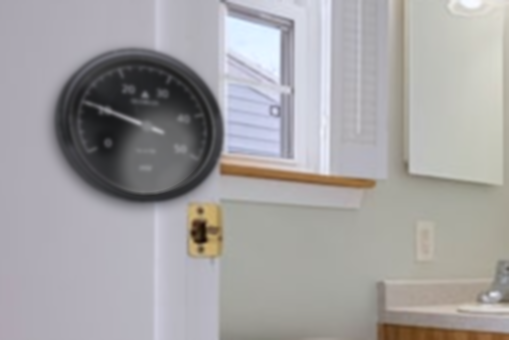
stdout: 10 mV
